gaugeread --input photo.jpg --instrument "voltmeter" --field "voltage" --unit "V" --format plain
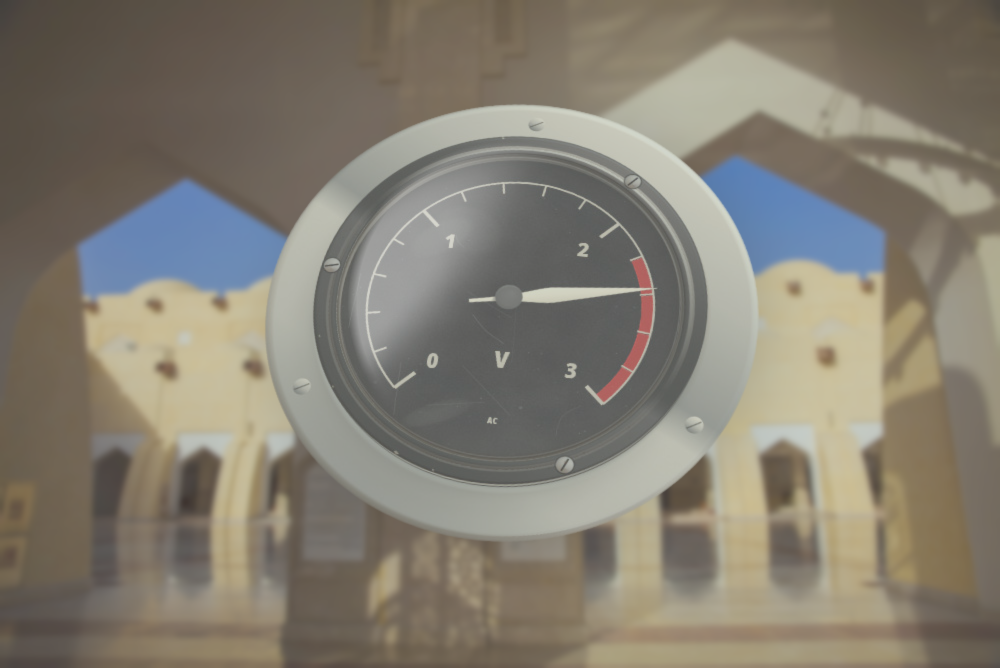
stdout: 2.4 V
